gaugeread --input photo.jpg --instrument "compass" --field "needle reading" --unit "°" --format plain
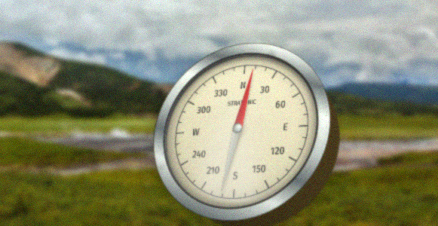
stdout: 10 °
